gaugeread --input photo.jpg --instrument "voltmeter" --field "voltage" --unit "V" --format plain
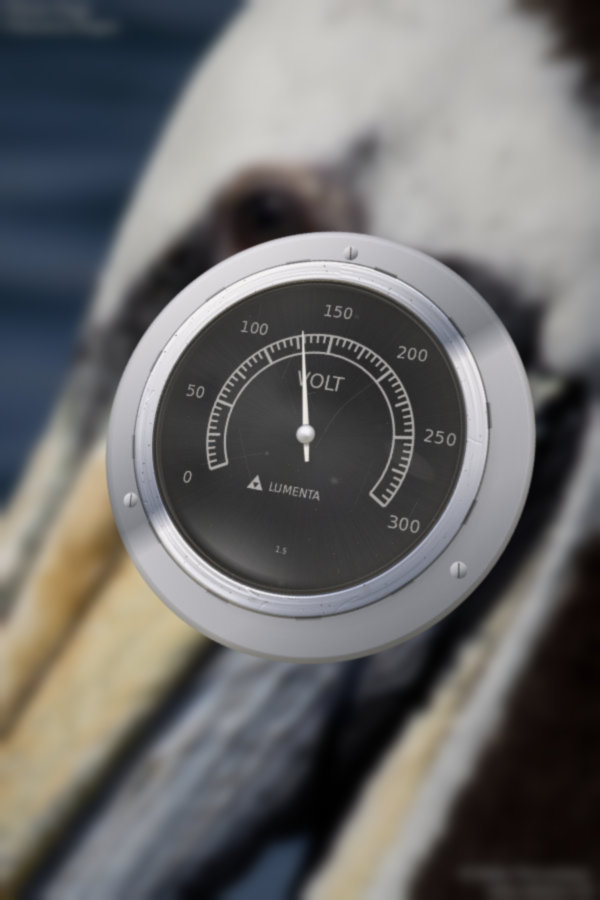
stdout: 130 V
